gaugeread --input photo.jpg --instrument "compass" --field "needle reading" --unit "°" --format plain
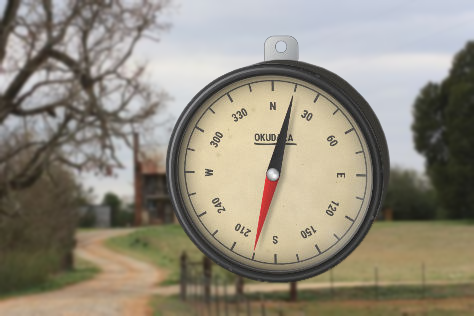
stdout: 195 °
